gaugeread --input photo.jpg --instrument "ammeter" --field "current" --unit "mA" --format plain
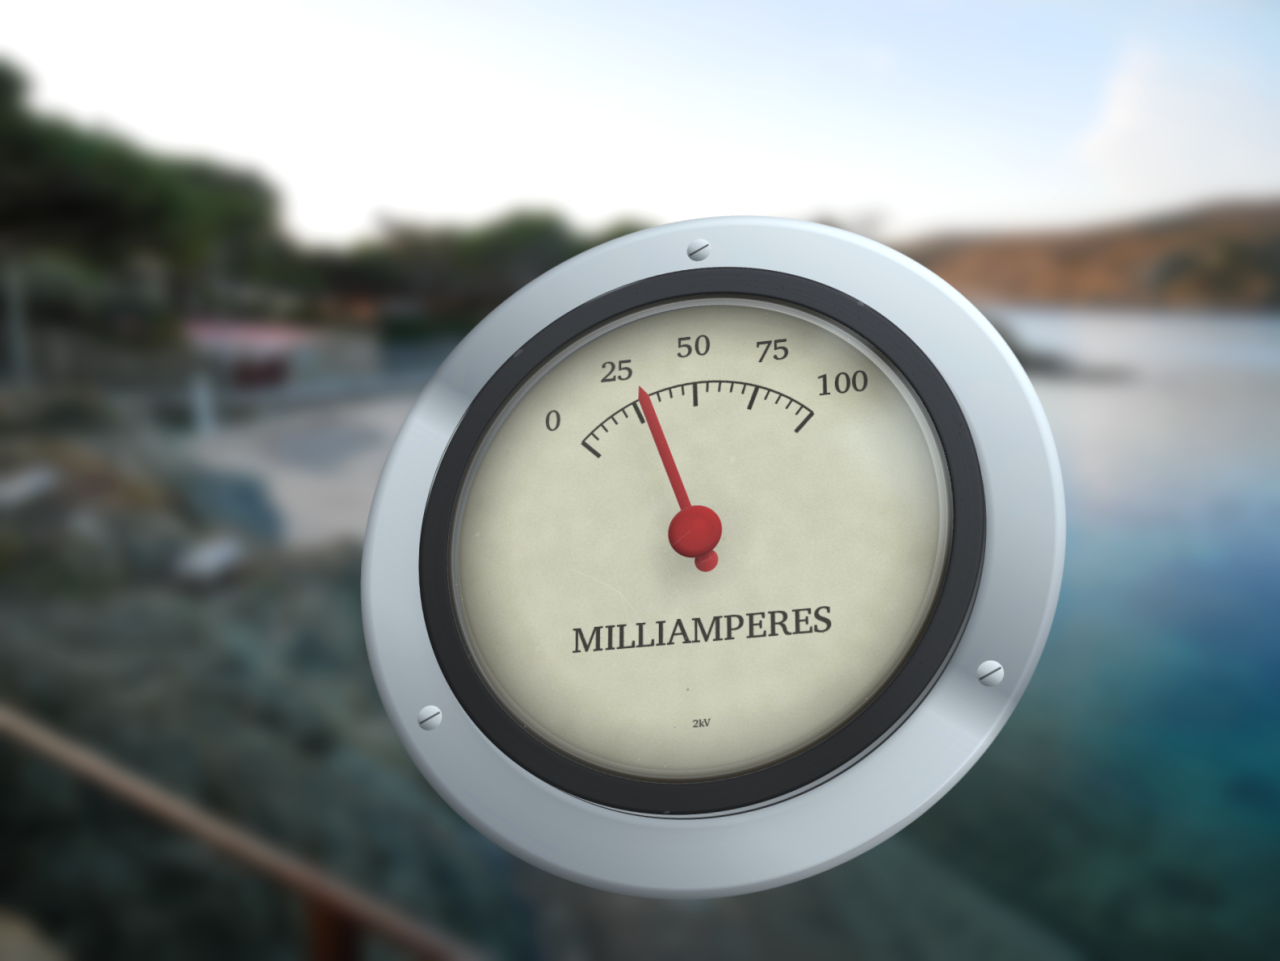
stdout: 30 mA
